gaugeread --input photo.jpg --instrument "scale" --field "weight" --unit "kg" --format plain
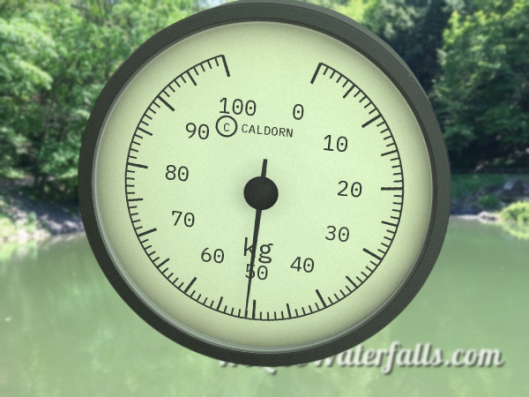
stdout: 51 kg
